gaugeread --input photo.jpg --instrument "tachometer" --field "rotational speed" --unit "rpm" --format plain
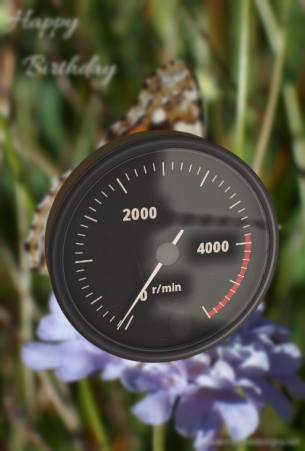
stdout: 100 rpm
